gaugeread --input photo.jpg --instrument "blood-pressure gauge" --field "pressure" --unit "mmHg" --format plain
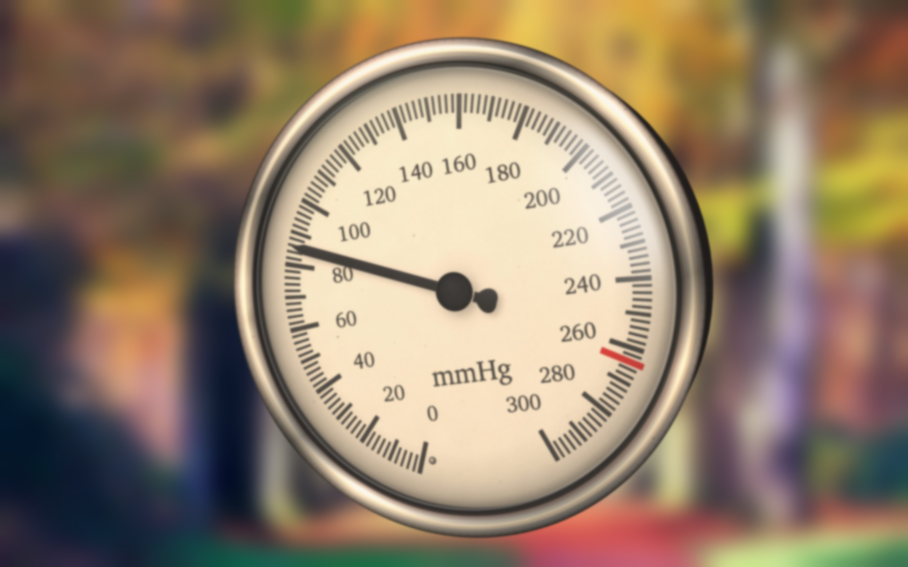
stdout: 86 mmHg
